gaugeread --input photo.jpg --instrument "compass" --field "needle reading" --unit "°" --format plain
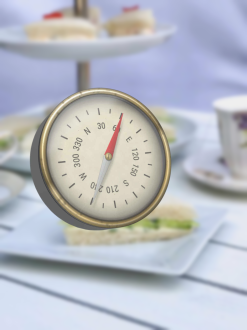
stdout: 60 °
